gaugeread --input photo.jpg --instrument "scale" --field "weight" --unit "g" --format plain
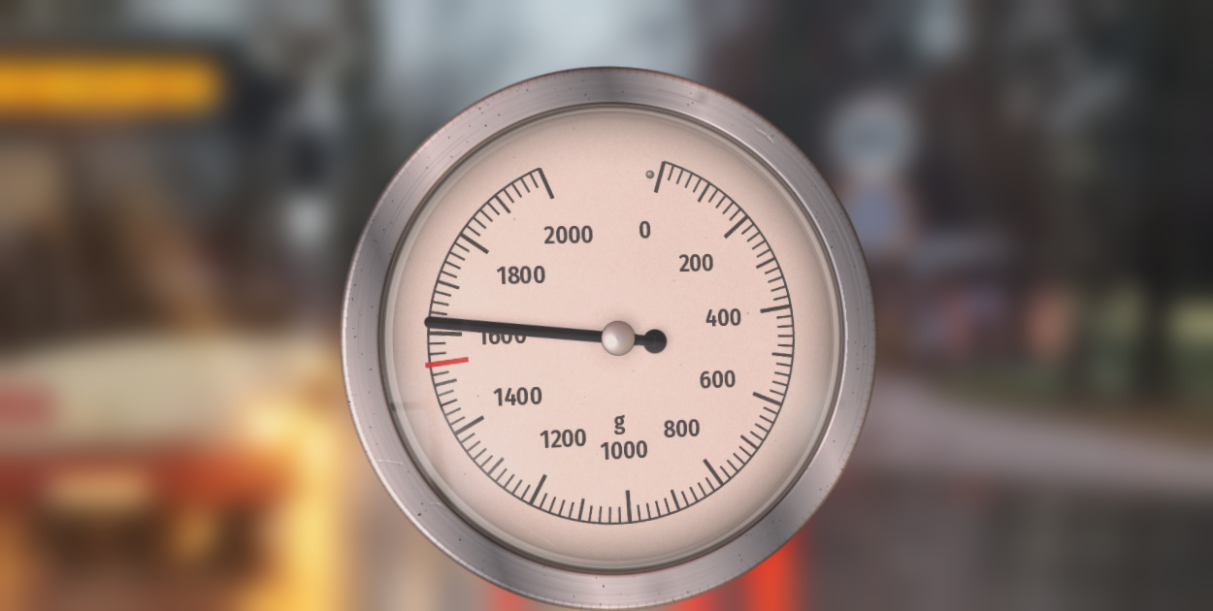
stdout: 1620 g
